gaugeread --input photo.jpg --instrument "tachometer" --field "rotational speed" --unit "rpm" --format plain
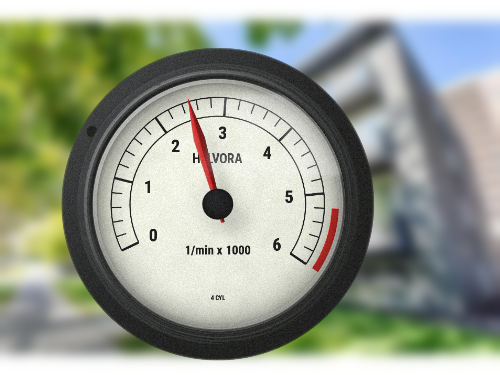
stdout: 2500 rpm
